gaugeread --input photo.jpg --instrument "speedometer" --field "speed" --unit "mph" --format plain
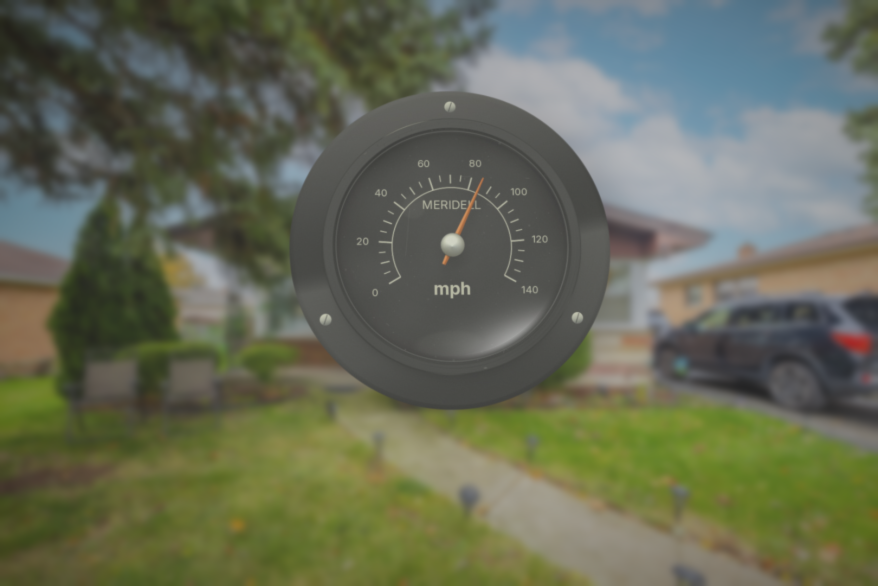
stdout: 85 mph
